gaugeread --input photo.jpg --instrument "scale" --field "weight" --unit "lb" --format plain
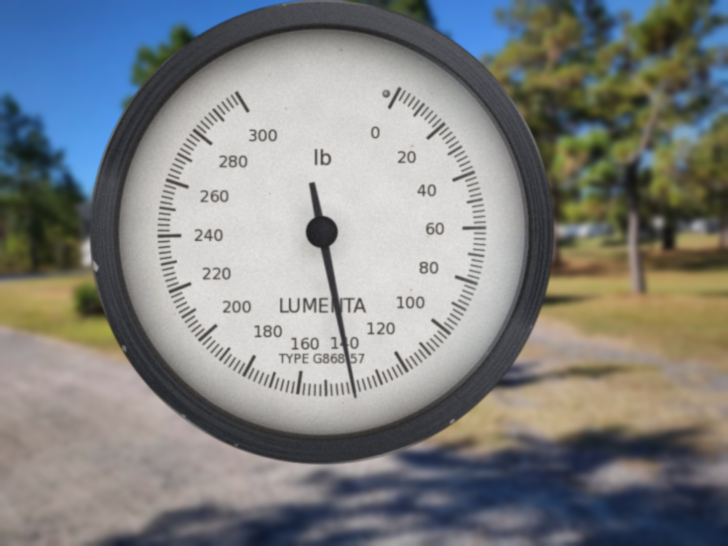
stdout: 140 lb
